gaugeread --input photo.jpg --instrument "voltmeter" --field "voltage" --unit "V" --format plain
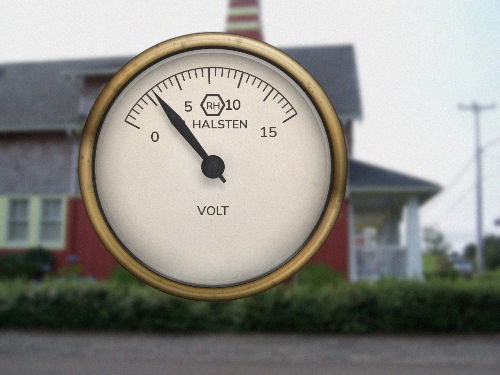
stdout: 3 V
